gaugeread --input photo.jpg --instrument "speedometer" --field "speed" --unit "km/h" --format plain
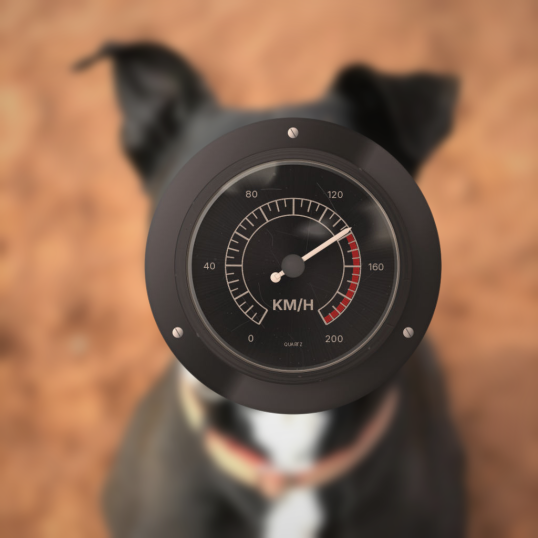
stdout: 137.5 km/h
